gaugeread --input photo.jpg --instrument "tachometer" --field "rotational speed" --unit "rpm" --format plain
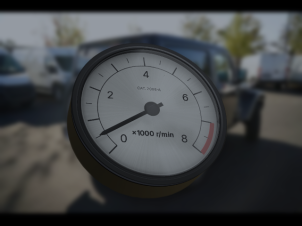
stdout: 500 rpm
